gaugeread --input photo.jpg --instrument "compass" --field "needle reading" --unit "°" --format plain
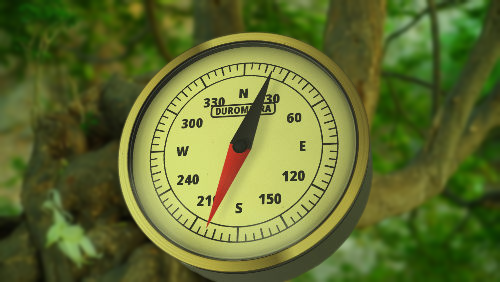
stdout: 200 °
